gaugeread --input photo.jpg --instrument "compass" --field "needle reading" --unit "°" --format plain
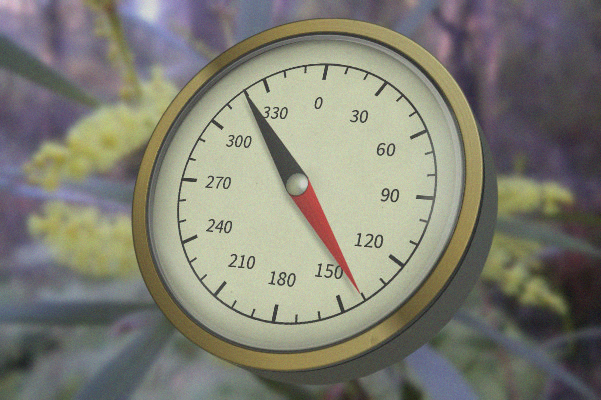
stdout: 140 °
